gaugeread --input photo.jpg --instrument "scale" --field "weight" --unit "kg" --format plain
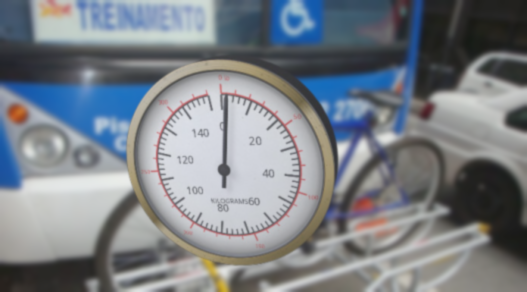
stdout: 2 kg
